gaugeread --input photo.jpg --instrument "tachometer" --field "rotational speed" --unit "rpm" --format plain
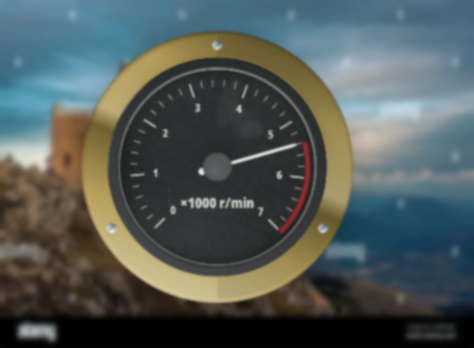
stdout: 5400 rpm
